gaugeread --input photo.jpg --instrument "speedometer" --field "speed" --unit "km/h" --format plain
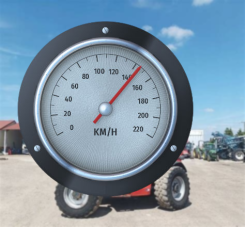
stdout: 145 km/h
